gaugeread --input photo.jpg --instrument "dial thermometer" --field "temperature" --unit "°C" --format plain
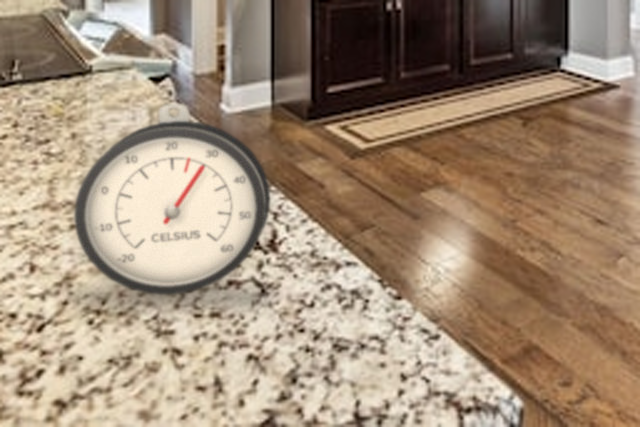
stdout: 30 °C
